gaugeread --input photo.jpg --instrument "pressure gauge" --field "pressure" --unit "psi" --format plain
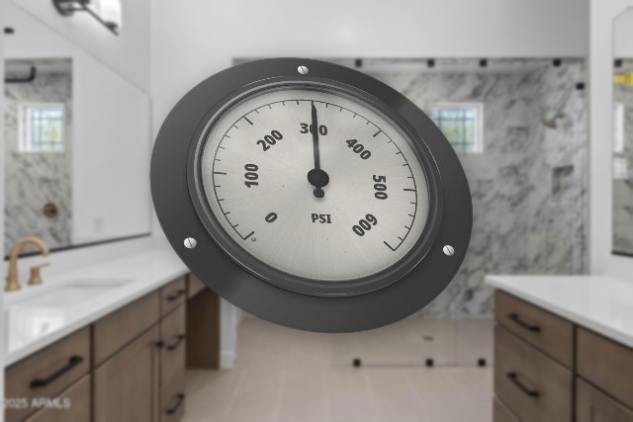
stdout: 300 psi
